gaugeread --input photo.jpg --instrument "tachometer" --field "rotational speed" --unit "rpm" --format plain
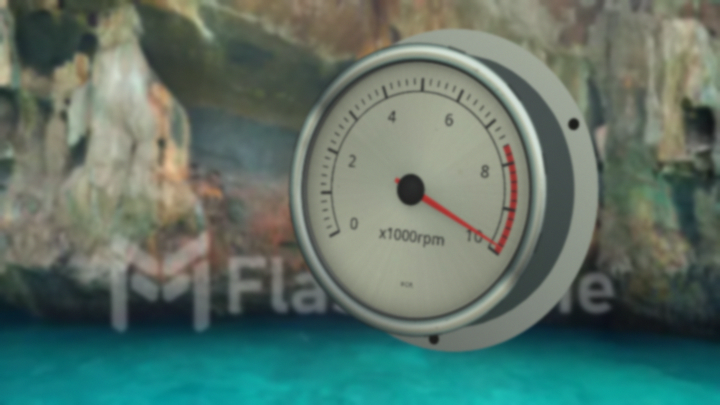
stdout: 9800 rpm
